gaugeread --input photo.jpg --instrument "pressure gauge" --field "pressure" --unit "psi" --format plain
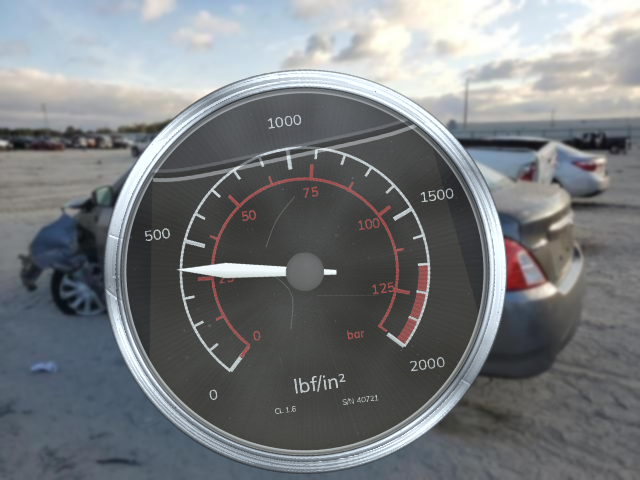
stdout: 400 psi
